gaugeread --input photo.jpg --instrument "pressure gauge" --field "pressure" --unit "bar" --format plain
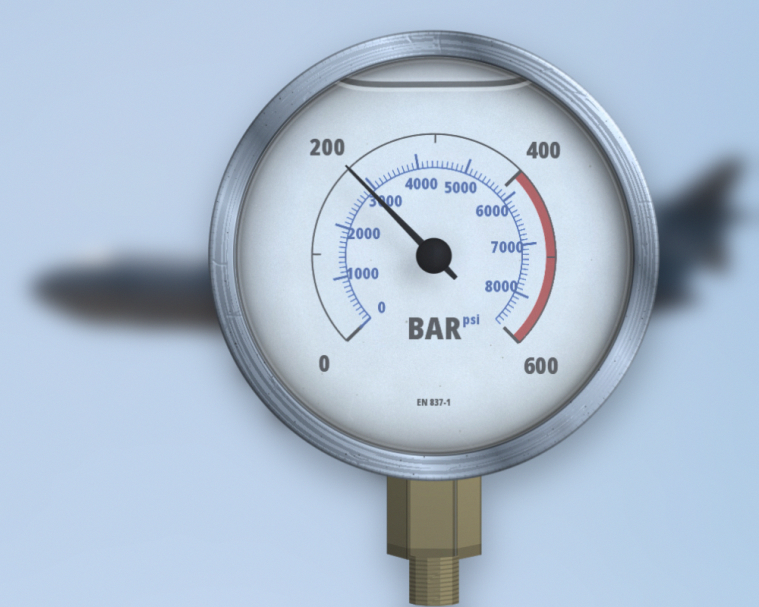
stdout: 200 bar
